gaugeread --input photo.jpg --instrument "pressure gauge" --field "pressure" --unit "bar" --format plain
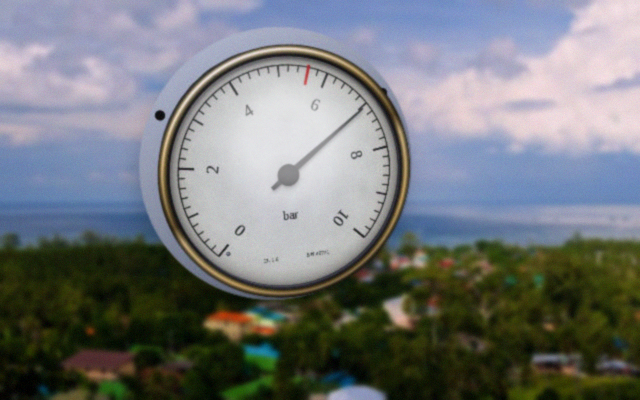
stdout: 7 bar
